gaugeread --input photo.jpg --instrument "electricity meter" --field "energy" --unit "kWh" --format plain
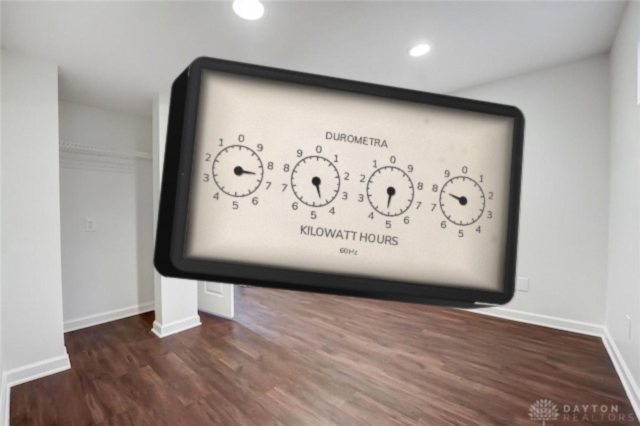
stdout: 7448 kWh
